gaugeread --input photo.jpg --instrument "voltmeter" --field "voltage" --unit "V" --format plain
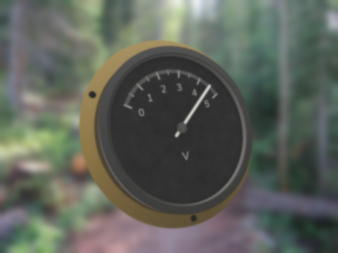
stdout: 4.5 V
